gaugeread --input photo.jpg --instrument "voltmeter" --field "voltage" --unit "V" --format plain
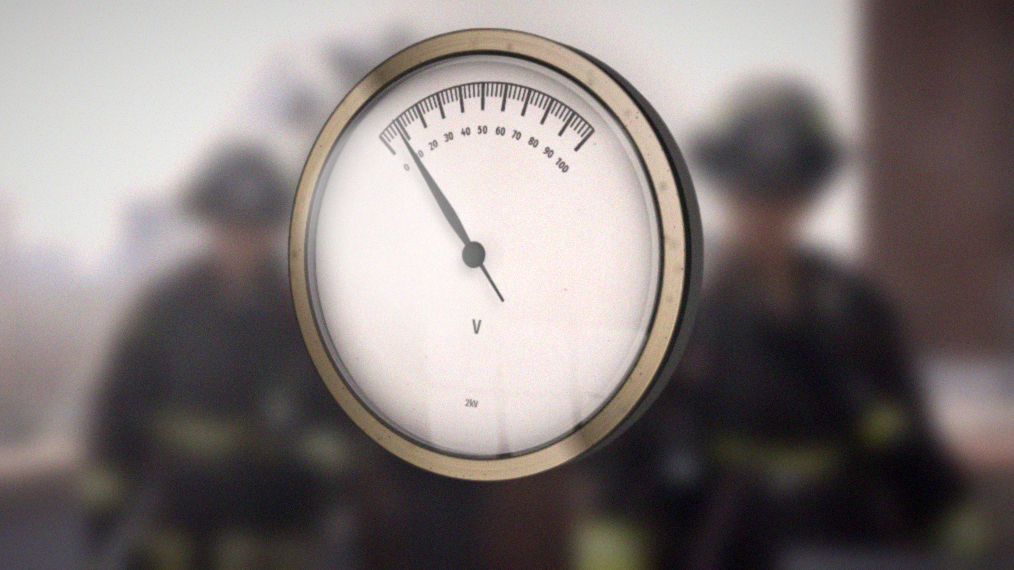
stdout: 10 V
